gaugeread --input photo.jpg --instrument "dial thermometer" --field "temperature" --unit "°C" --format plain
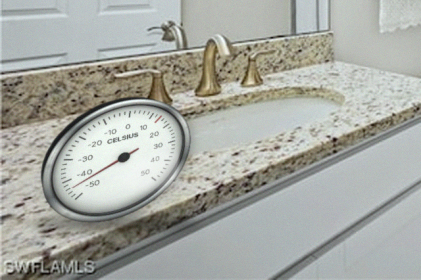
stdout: -44 °C
